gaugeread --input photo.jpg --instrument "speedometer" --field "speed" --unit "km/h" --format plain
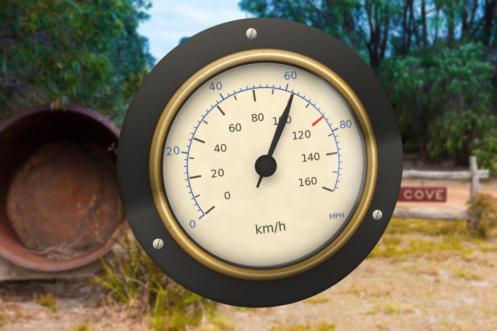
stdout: 100 km/h
